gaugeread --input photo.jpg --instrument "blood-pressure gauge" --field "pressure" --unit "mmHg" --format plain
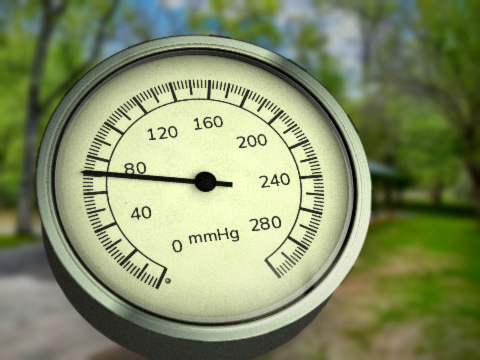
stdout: 70 mmHg
